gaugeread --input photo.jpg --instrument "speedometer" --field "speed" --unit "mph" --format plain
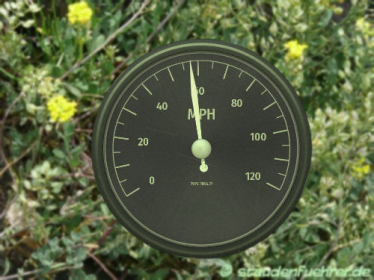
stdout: 57.5 mph
